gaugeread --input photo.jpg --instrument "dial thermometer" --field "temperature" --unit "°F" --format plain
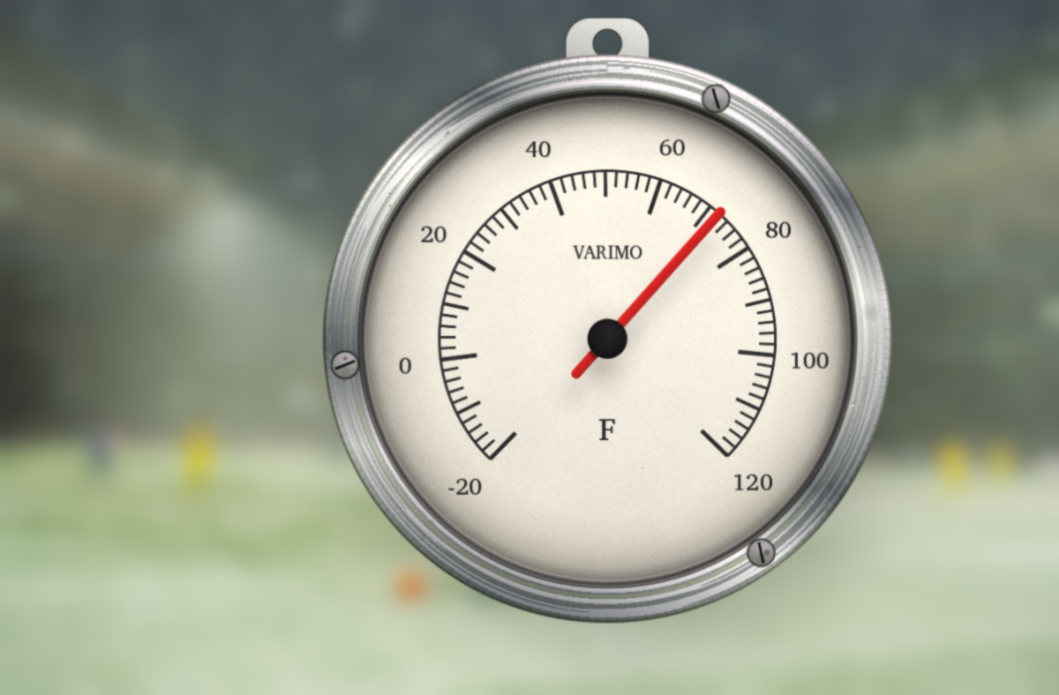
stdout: 72 °F
